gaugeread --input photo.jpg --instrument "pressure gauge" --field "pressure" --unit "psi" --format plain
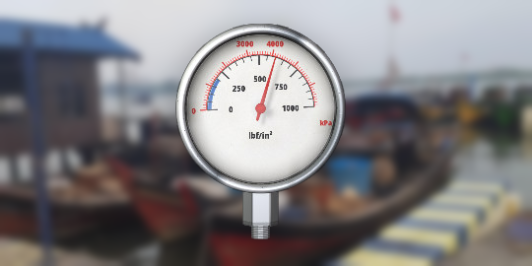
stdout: 600 psi
